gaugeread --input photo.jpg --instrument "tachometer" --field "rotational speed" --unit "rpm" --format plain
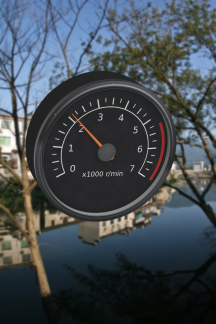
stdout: 2125 rpm
